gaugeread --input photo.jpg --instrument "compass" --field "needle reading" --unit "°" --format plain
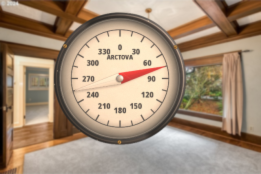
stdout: 75 °
